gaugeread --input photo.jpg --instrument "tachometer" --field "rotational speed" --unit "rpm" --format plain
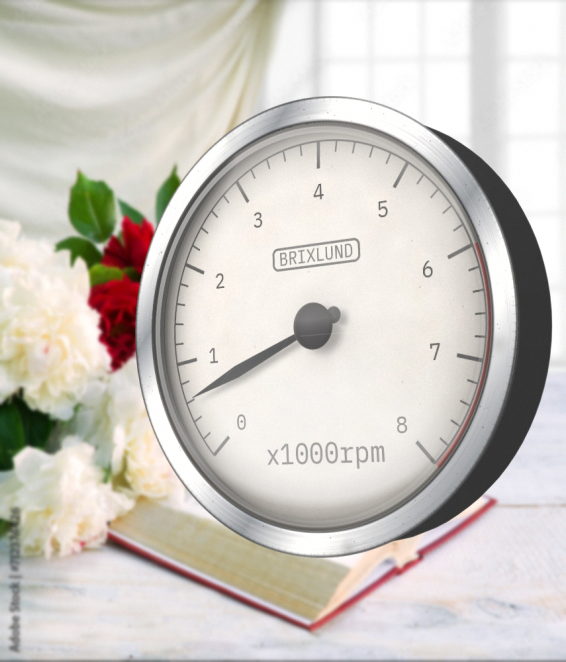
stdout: 600 rpm
